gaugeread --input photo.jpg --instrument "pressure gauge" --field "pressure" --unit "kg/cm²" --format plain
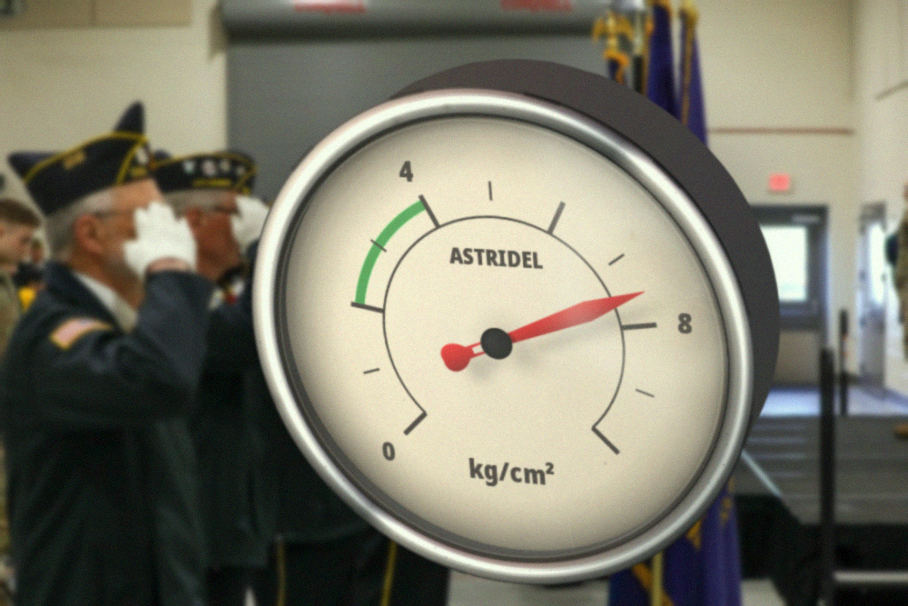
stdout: 7.5 kg/cm²
